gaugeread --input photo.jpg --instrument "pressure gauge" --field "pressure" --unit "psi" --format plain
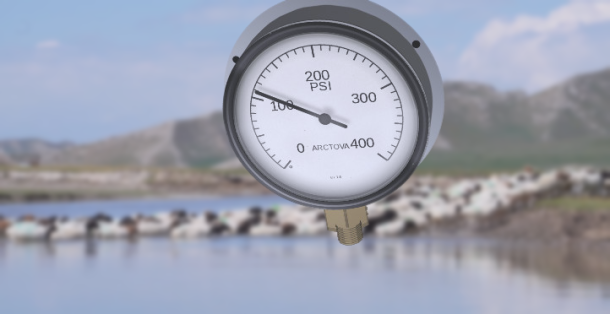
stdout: 110 psi
